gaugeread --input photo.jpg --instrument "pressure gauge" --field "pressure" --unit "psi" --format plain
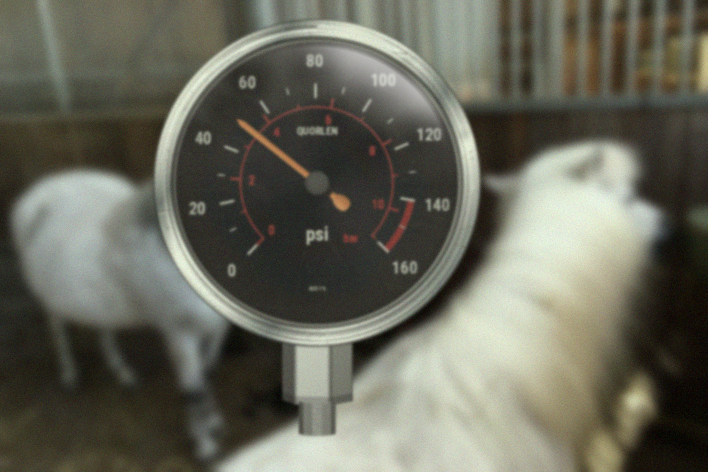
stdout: 50 psi
